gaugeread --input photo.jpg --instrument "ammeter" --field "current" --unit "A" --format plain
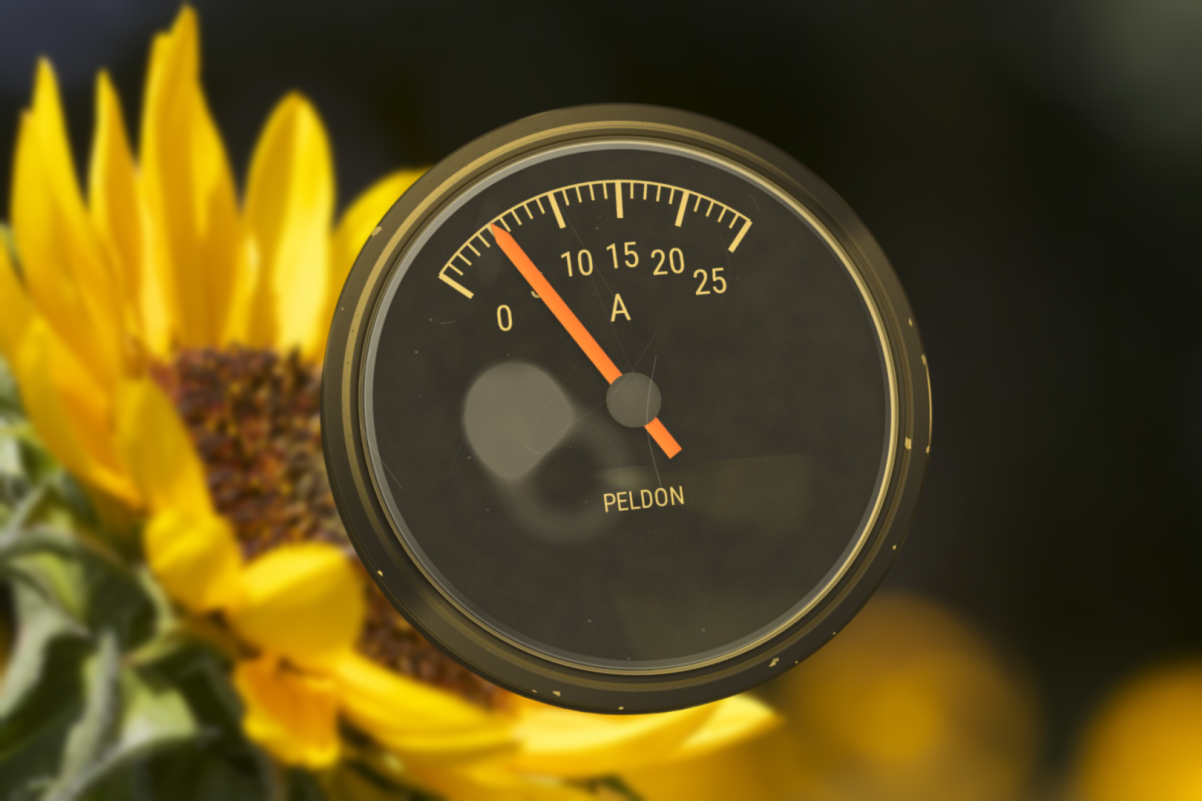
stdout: 5 A
